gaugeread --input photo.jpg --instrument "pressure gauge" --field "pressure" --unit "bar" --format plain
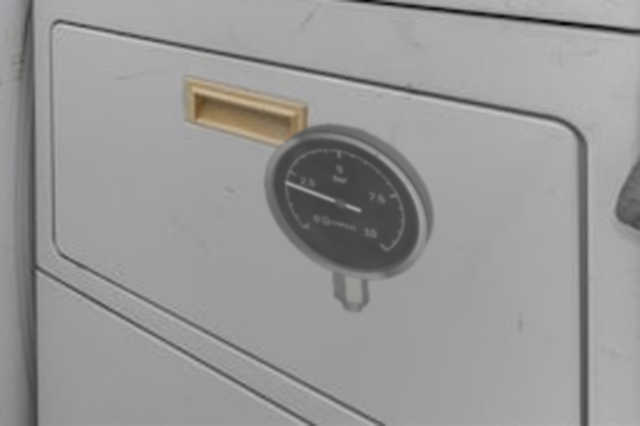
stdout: 2 bar
